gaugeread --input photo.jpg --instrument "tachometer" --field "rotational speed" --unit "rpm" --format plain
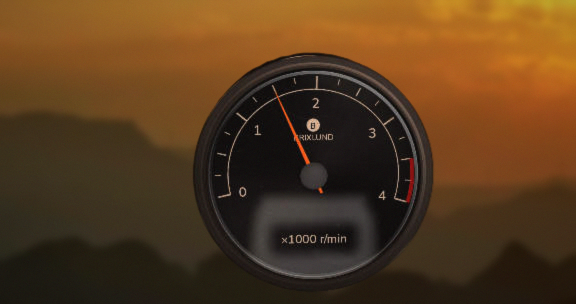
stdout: 1500 rpm
